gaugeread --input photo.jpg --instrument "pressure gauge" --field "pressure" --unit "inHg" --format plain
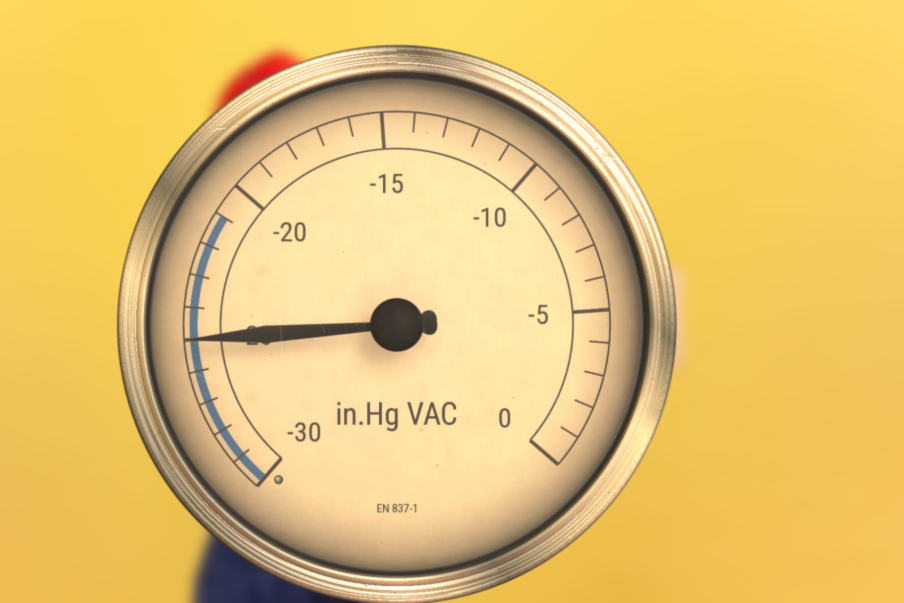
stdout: -25 inHg
